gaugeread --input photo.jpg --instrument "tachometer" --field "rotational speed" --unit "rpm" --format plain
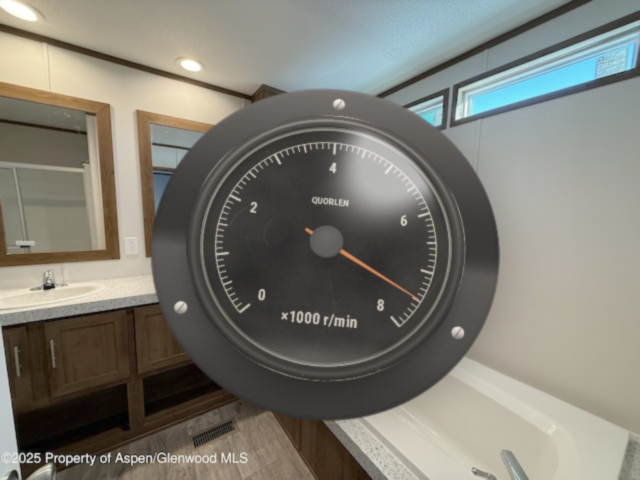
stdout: 7500 rpm
